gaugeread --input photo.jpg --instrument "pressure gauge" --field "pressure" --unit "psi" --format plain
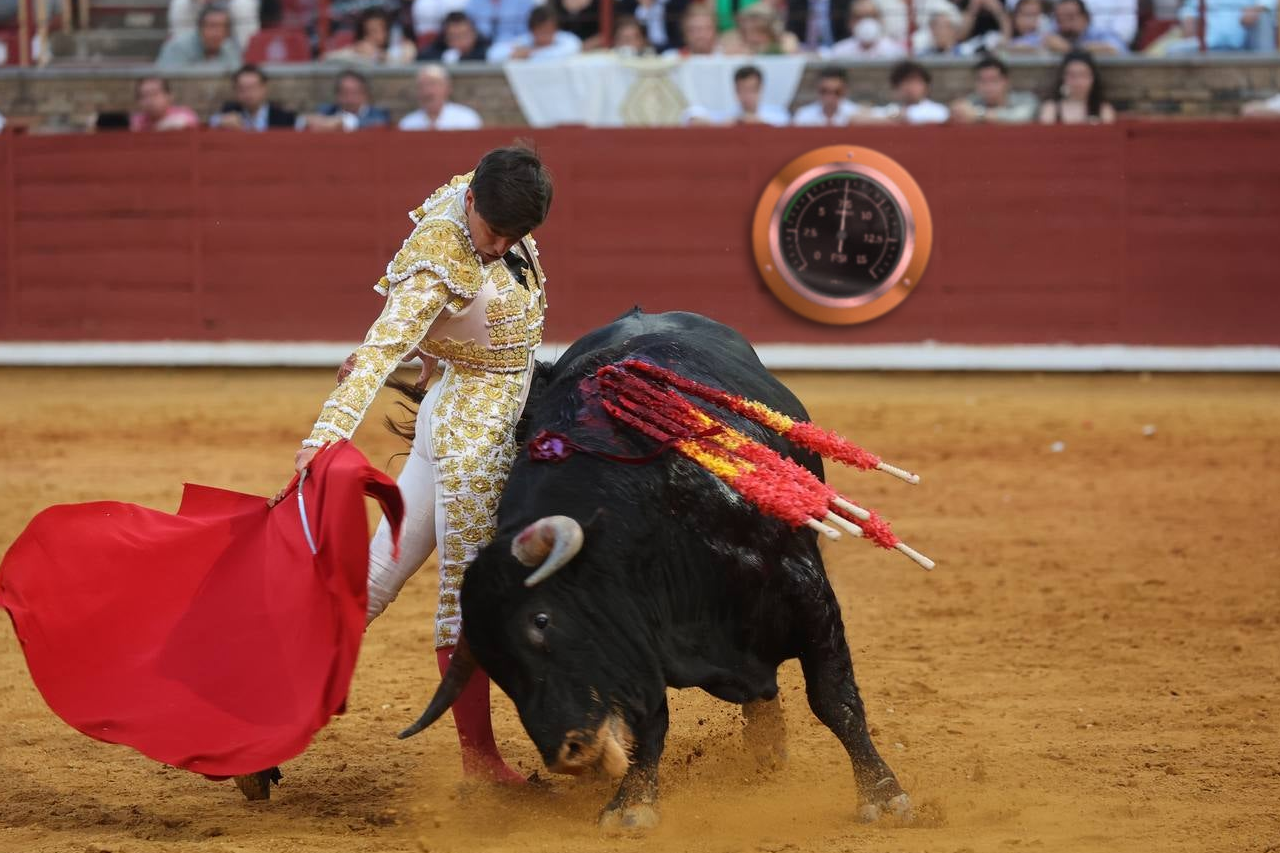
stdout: 7.5 psi
